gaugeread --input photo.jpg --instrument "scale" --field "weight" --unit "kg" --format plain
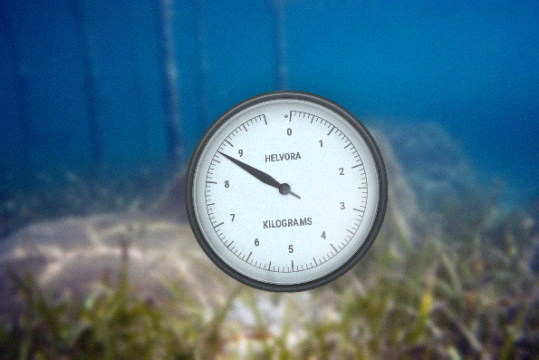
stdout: 8.7 kg
